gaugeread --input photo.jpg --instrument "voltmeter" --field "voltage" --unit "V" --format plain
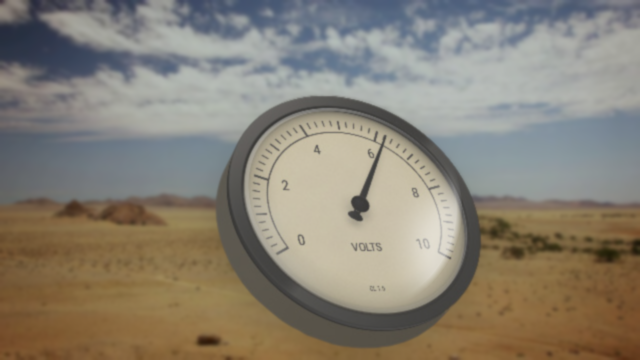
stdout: 6.2 V
